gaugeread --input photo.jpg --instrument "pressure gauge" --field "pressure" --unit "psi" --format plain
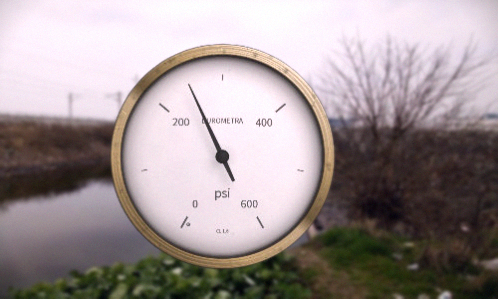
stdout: 250 psi
